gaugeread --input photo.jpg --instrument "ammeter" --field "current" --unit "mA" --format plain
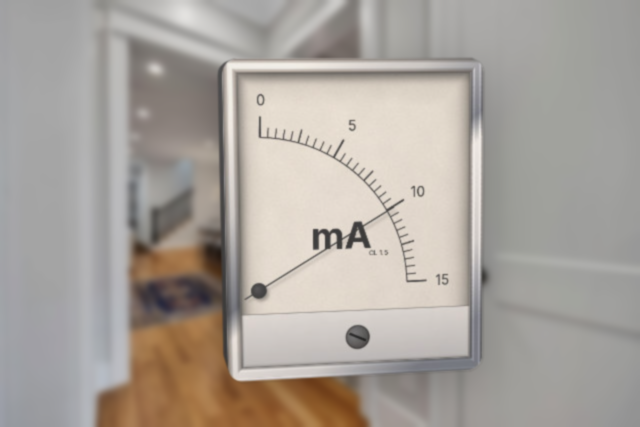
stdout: 10 mA
